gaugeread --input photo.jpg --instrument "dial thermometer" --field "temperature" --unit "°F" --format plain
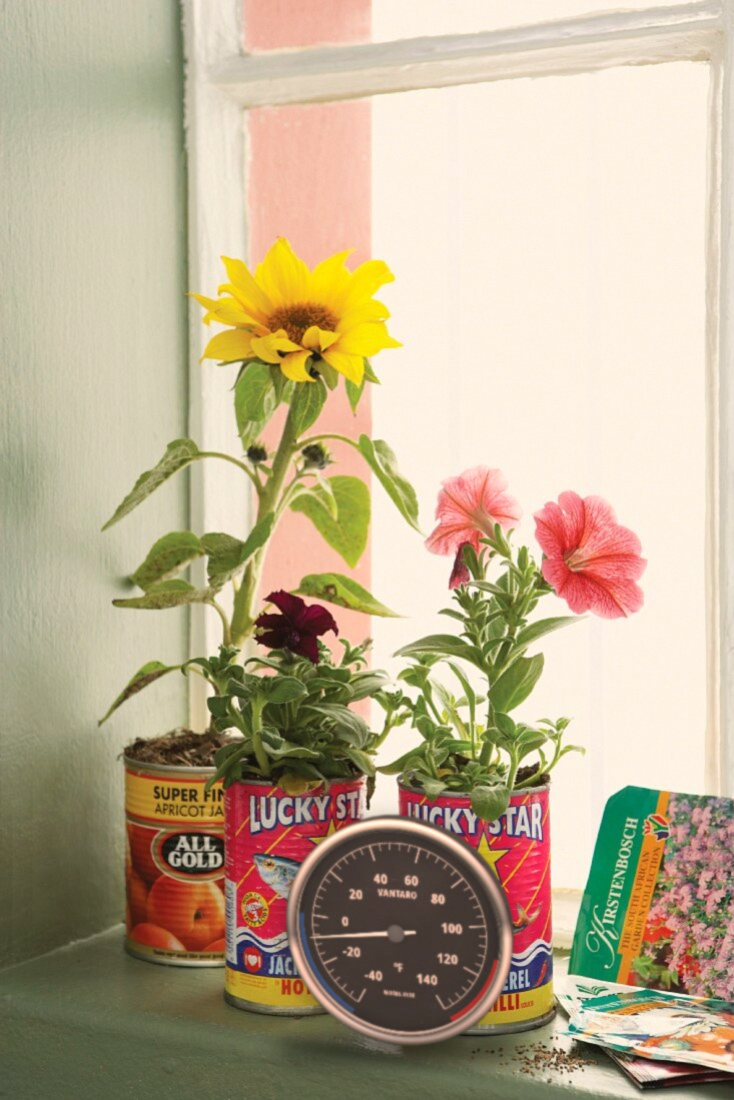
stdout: -8 °F
